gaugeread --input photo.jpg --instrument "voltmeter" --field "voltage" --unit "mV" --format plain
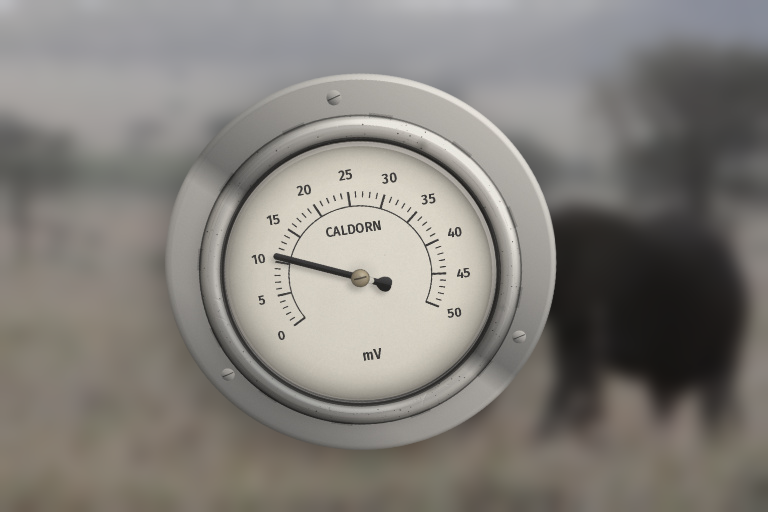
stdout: 11 mV
